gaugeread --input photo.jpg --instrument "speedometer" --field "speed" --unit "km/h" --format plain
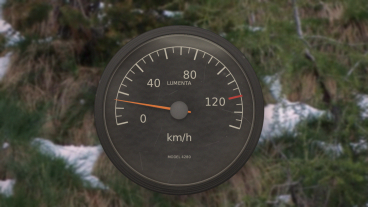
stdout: 15 km/h
